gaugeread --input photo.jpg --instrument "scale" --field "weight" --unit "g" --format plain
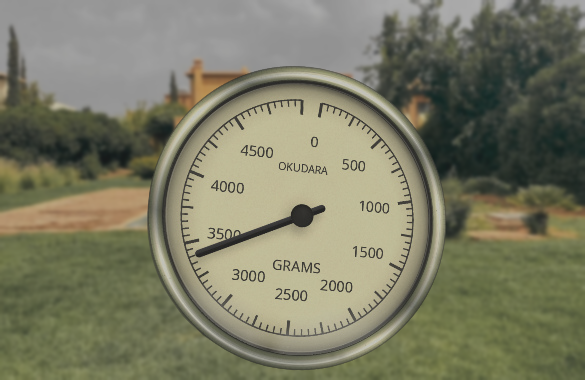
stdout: 3400 g
